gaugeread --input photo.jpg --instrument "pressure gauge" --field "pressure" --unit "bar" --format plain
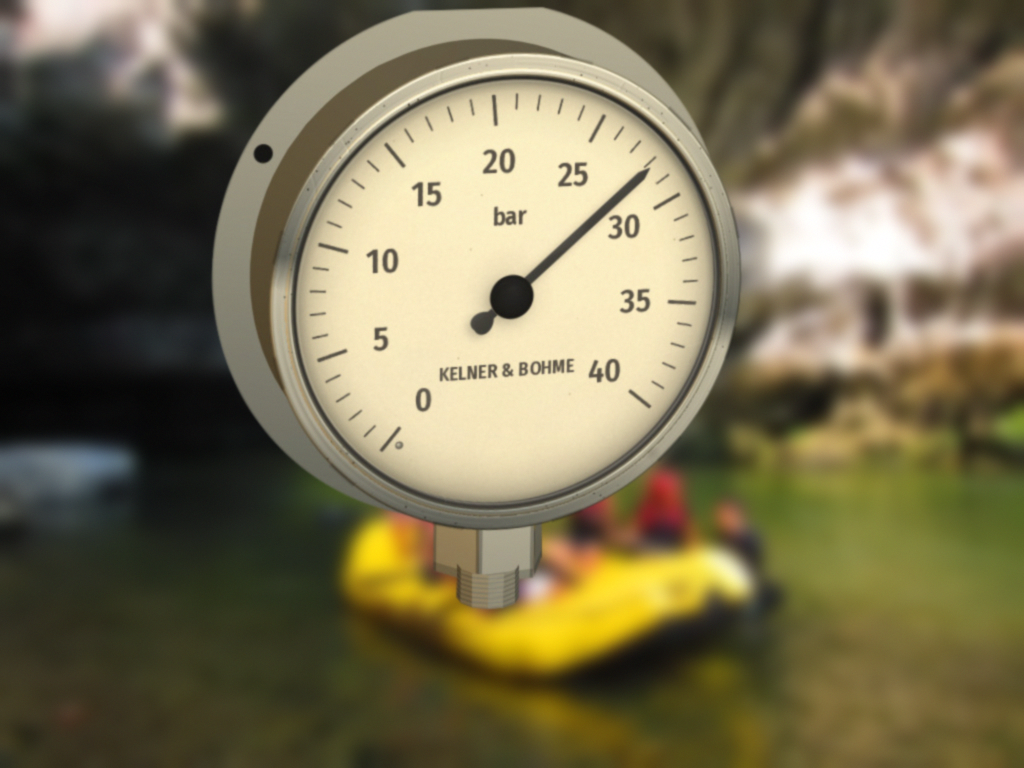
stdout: 28 bar
